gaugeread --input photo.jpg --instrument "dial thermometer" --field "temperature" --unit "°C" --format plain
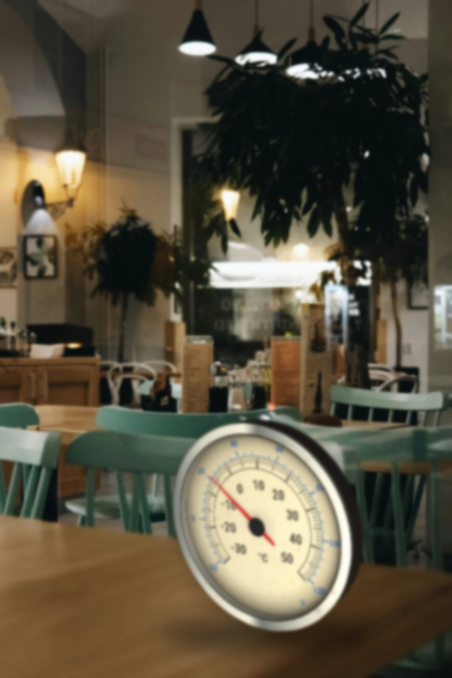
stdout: -5 °C
